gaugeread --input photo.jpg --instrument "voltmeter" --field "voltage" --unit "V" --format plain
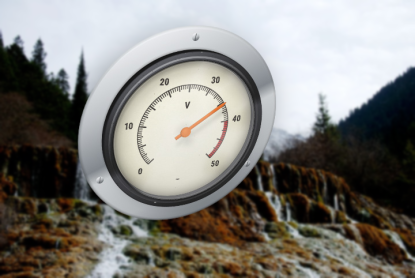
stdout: 35 V
